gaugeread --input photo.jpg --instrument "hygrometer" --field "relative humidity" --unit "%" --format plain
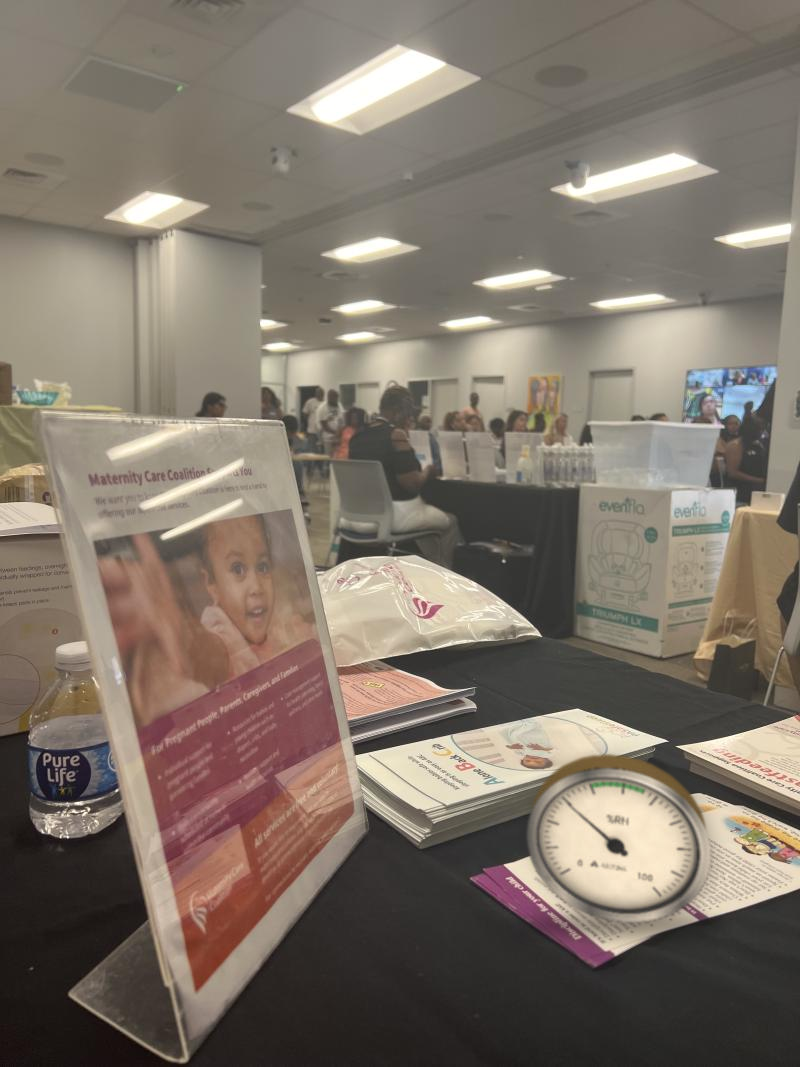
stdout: 30 %
